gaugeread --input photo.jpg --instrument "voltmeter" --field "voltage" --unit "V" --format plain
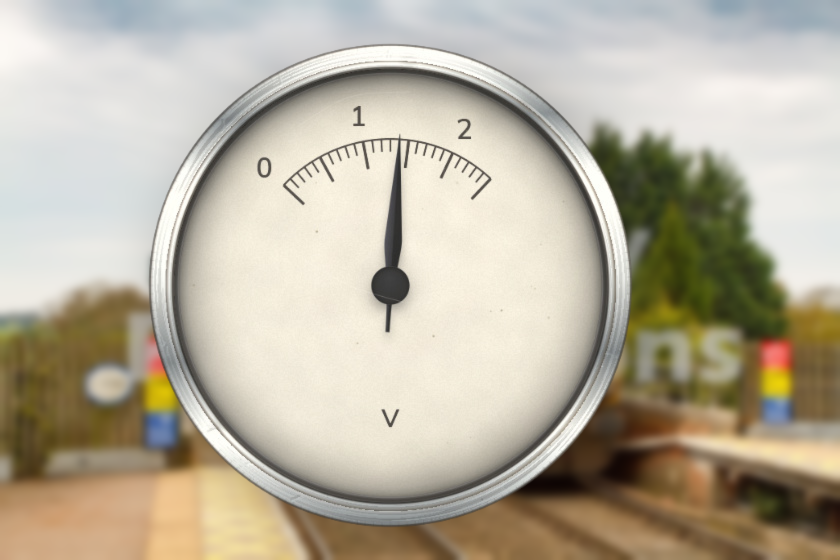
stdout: 1.4 V
